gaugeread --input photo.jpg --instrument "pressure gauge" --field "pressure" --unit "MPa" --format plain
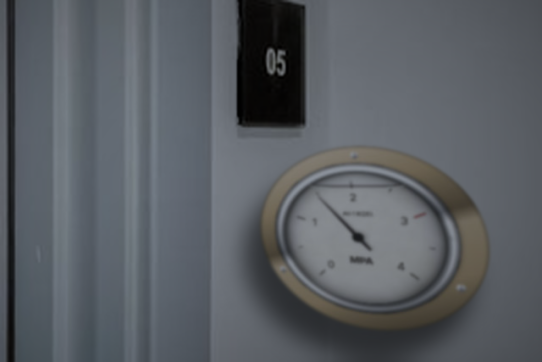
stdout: 1.5 MPa
